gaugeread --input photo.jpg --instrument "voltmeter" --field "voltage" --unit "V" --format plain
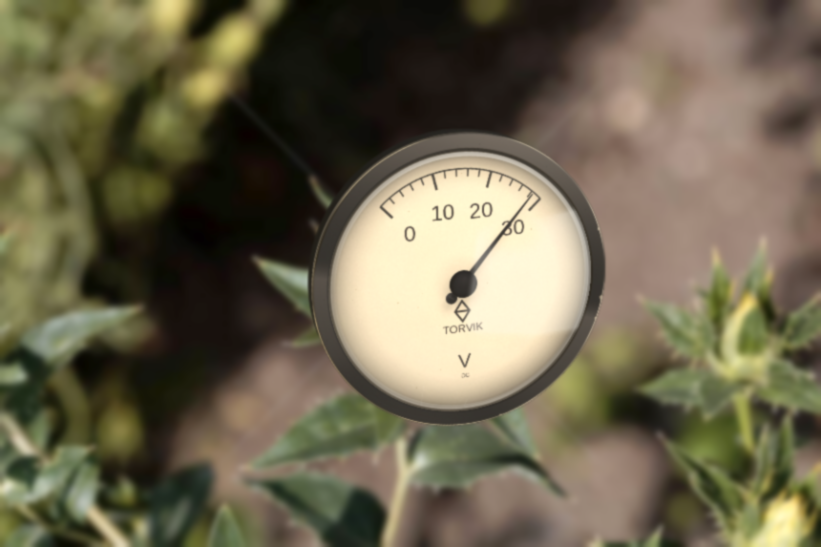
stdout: 28 V
